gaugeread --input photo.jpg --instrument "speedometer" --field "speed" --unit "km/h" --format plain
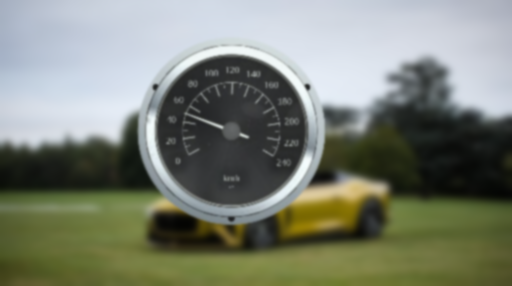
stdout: 50 km/h
